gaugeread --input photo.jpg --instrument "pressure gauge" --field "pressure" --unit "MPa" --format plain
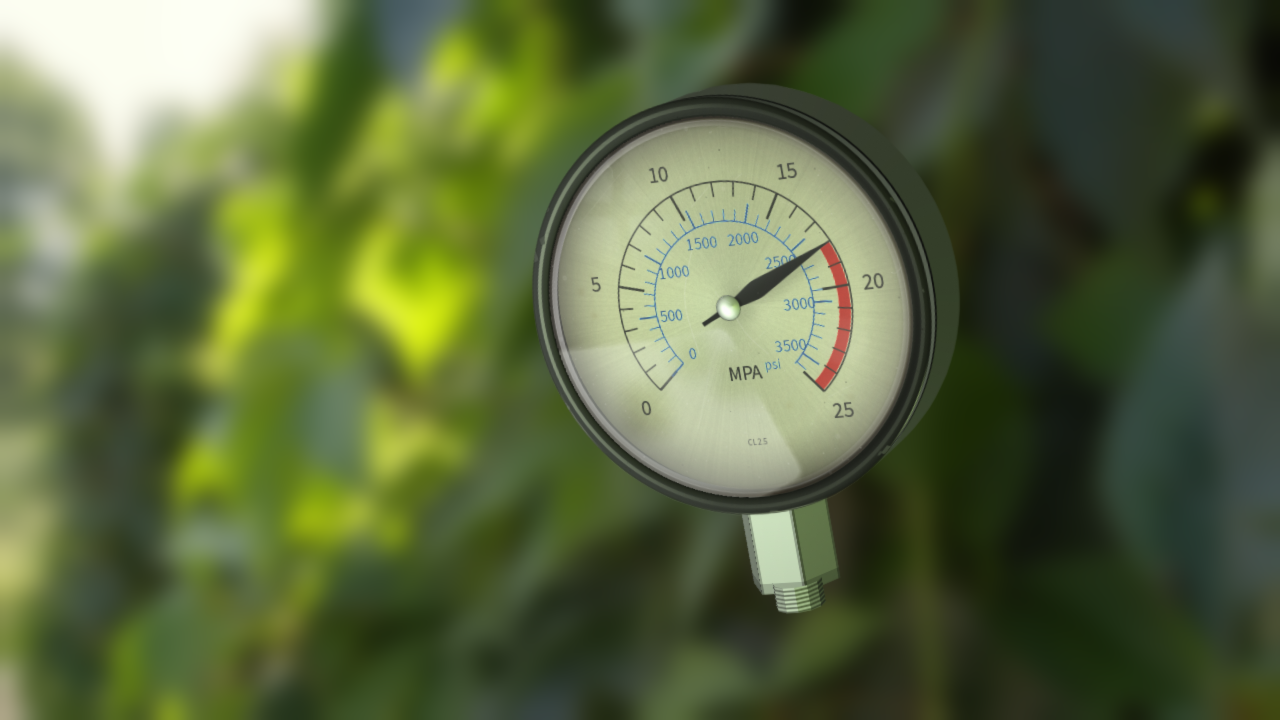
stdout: 18 MPa
